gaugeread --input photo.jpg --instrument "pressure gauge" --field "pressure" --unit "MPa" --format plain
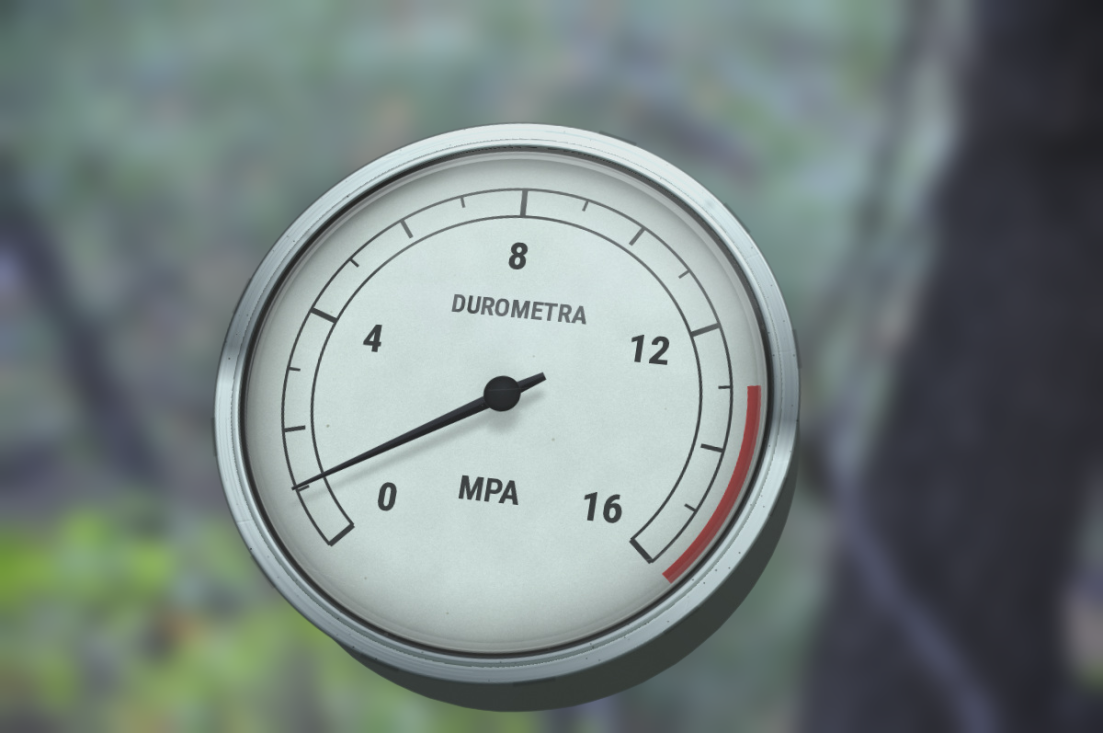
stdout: 1 MPa
